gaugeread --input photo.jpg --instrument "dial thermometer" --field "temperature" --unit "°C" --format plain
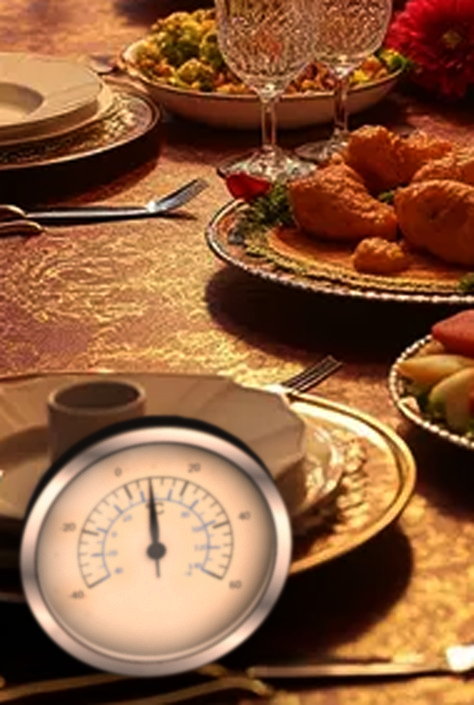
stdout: 8 °C
